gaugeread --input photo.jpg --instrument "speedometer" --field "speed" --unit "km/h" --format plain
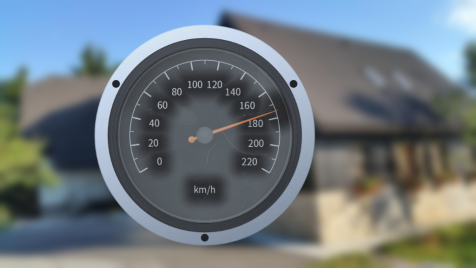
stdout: 175 km/h
